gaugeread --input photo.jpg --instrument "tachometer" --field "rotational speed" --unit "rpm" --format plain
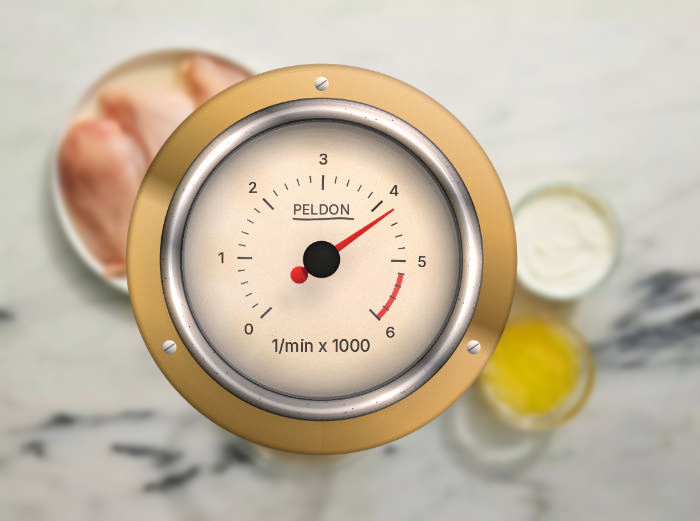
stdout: 4200 rpm
